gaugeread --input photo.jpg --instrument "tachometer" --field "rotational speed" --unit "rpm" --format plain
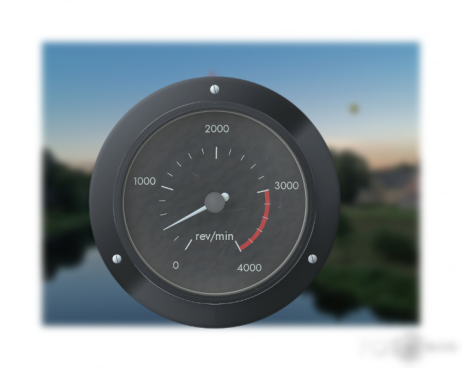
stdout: 400 rpm
